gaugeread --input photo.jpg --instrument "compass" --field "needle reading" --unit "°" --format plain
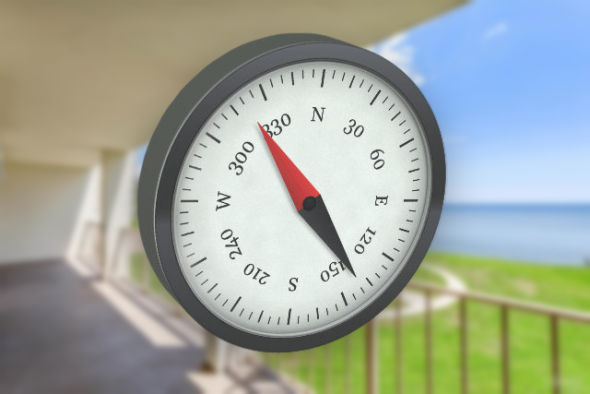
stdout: 320 °
